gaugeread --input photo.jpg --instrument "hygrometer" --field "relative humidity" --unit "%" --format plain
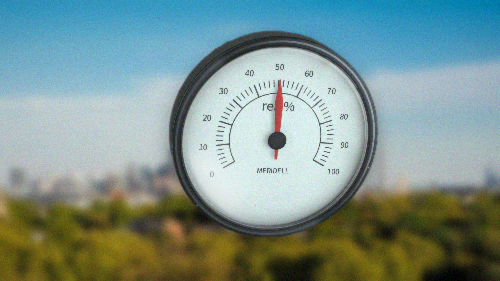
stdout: 50 %
